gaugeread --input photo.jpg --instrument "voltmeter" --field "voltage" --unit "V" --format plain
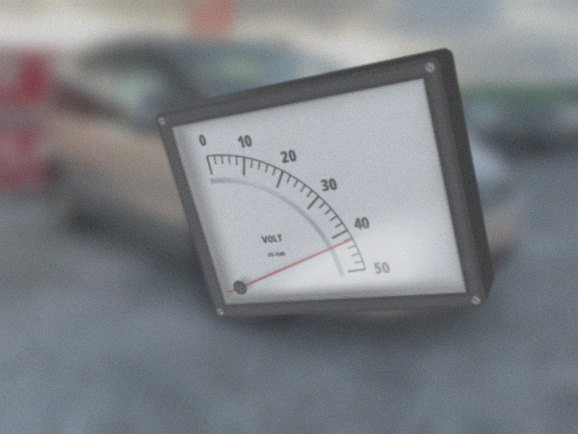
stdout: 42 V
